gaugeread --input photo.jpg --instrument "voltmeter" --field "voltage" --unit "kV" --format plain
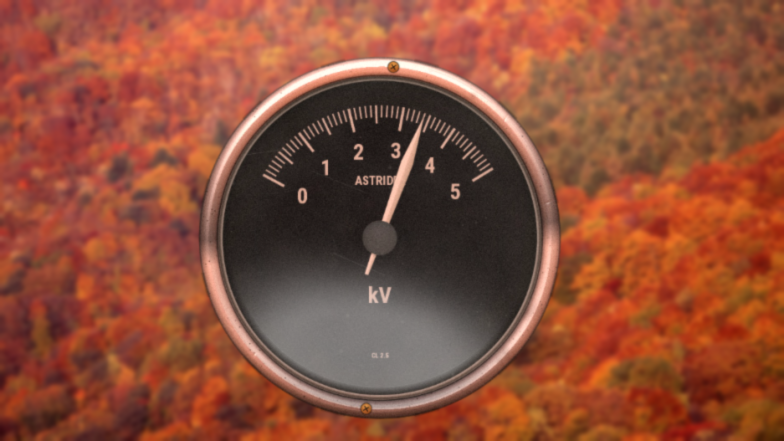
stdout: 3.4 kV
